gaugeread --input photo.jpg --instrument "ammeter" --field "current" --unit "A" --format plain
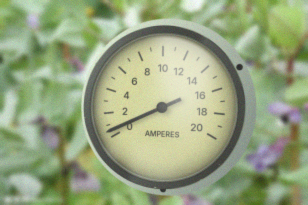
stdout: 0.5 A
